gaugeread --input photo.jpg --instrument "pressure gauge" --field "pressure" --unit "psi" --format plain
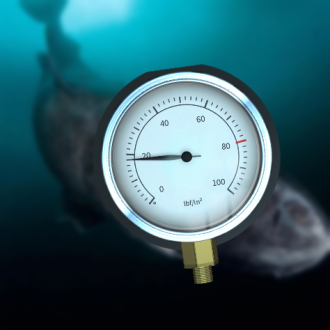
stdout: 18 psi
